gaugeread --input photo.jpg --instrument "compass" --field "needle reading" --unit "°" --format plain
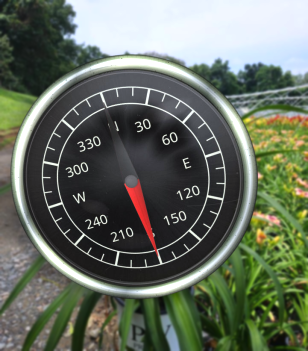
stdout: 180 °
